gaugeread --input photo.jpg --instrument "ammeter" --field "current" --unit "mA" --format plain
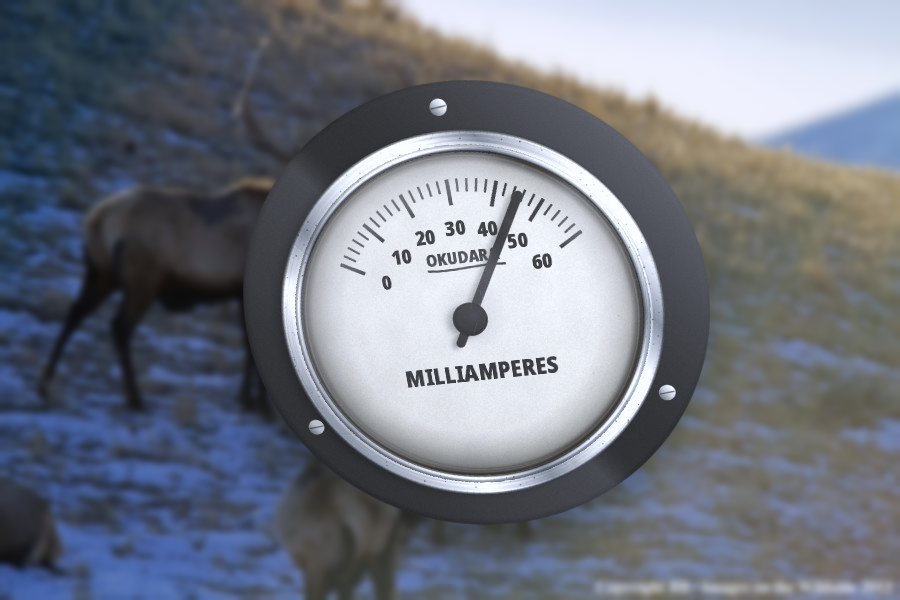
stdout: 45 mA
